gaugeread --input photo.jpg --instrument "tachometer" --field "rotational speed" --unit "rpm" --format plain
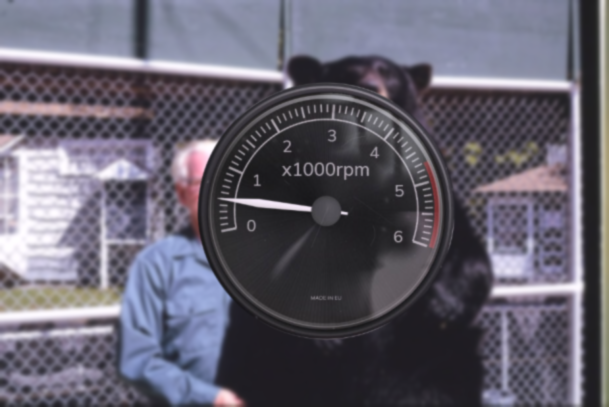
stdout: 500 rpm
